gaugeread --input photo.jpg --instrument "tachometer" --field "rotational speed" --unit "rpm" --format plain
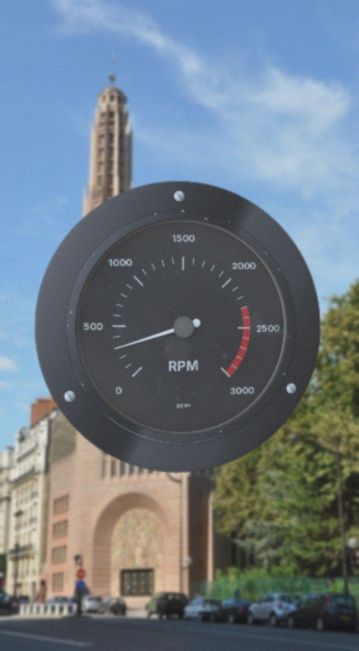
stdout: 300 rpm
